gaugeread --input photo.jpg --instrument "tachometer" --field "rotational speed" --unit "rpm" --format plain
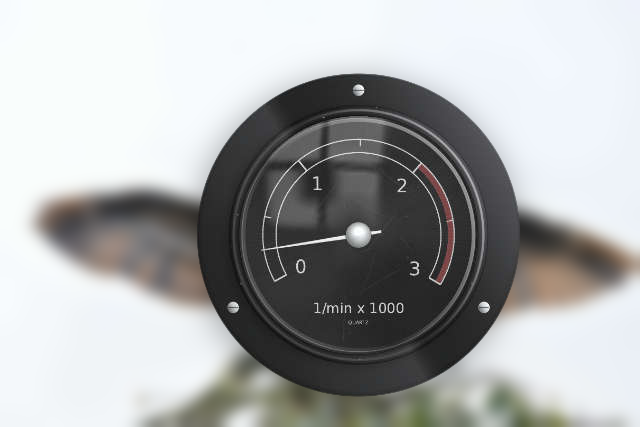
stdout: 250 rpm
